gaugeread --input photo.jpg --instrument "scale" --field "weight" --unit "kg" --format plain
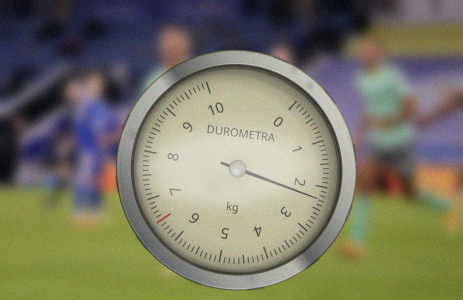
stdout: 2.3 kg
